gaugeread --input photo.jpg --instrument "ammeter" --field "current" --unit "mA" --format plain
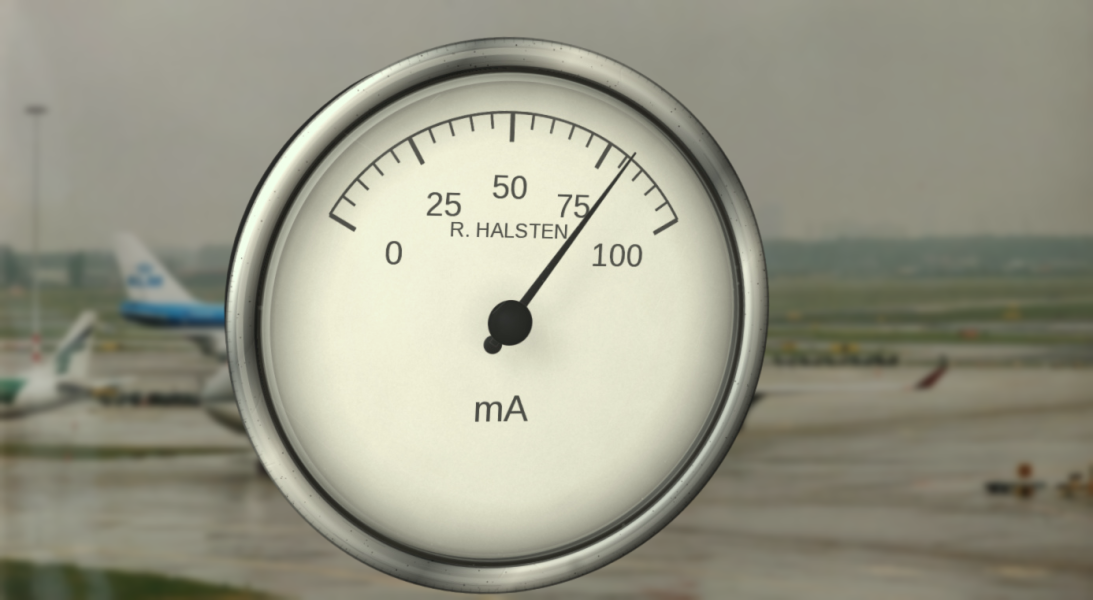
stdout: 80 mA
